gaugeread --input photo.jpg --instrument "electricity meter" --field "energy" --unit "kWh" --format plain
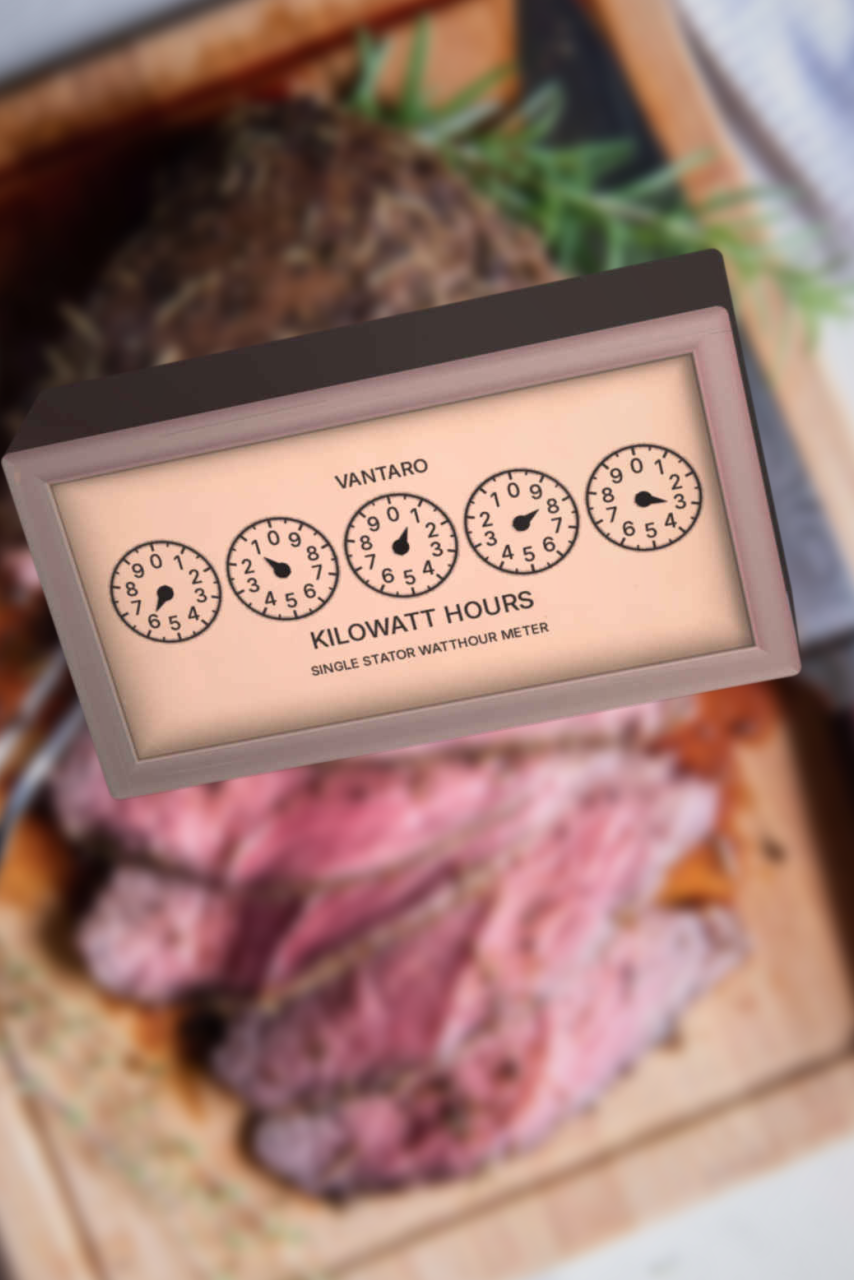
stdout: 61083 kWh
